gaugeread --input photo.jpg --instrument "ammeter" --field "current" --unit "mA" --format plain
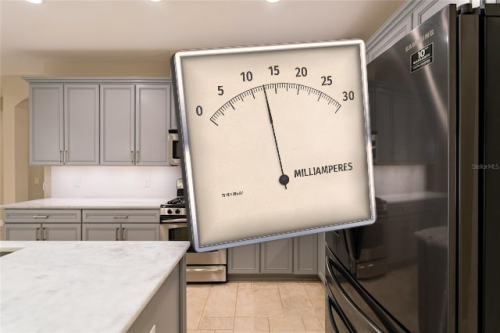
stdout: 12.5 mA
